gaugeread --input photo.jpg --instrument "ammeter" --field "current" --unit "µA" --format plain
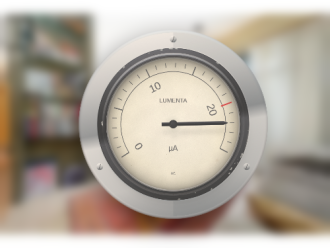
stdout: 22 µA
